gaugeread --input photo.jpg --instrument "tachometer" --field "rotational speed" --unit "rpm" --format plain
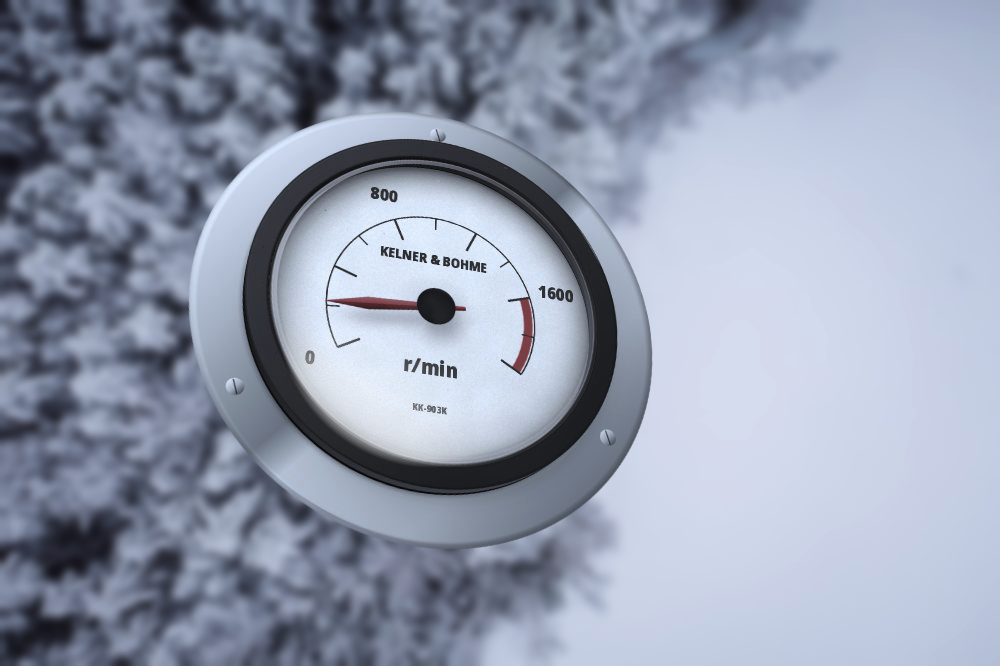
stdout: 200 rpm
